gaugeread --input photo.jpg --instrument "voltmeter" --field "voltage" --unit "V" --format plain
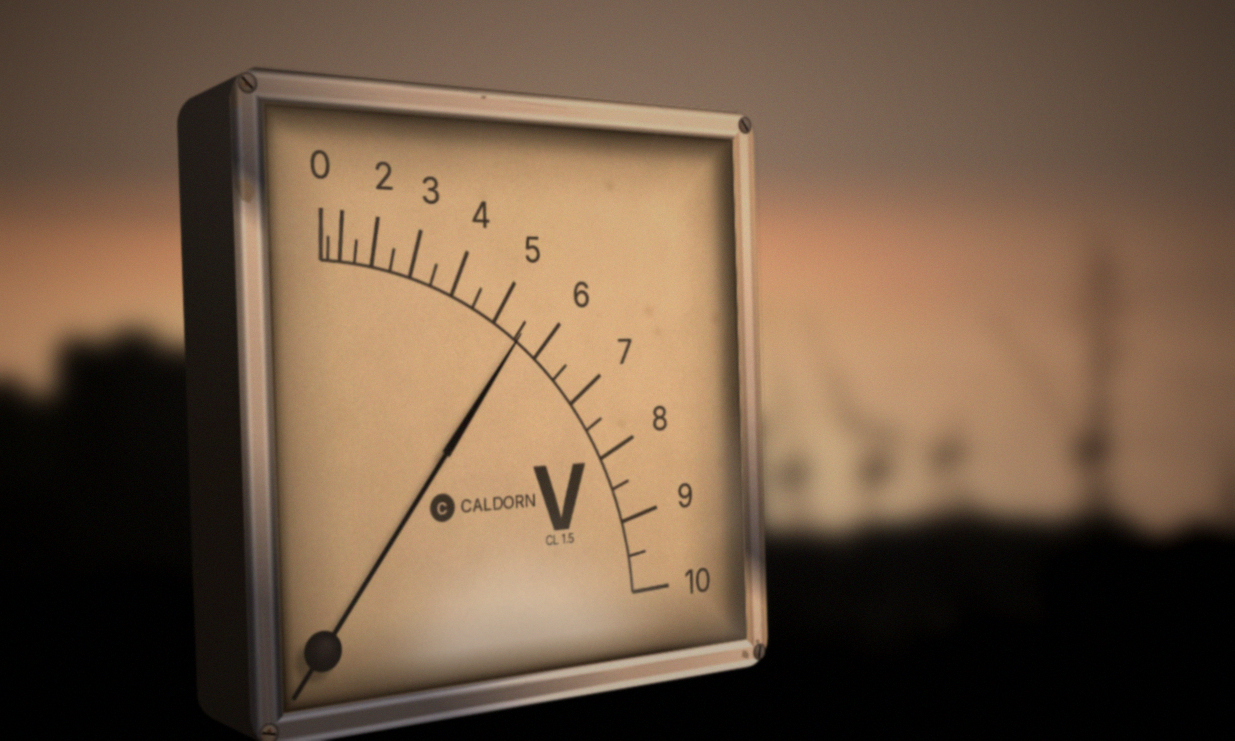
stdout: 5.5 V
